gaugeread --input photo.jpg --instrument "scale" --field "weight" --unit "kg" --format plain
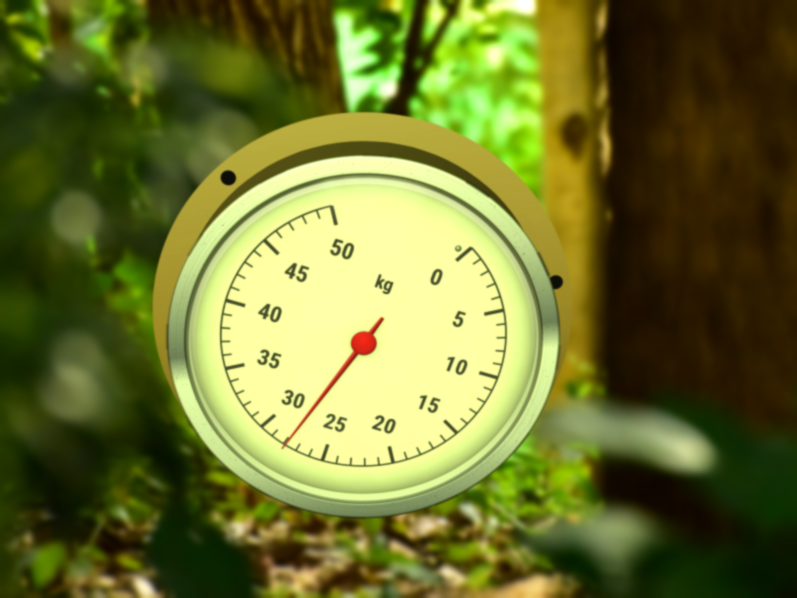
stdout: 28 kg
